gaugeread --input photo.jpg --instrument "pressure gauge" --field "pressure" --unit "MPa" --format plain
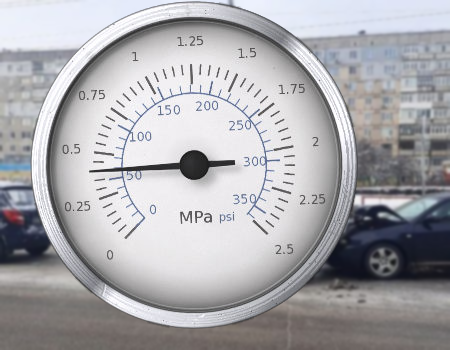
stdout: 0.4 MPa
